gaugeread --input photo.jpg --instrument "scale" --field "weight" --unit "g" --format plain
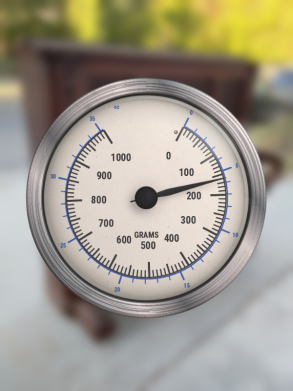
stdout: 160 g
